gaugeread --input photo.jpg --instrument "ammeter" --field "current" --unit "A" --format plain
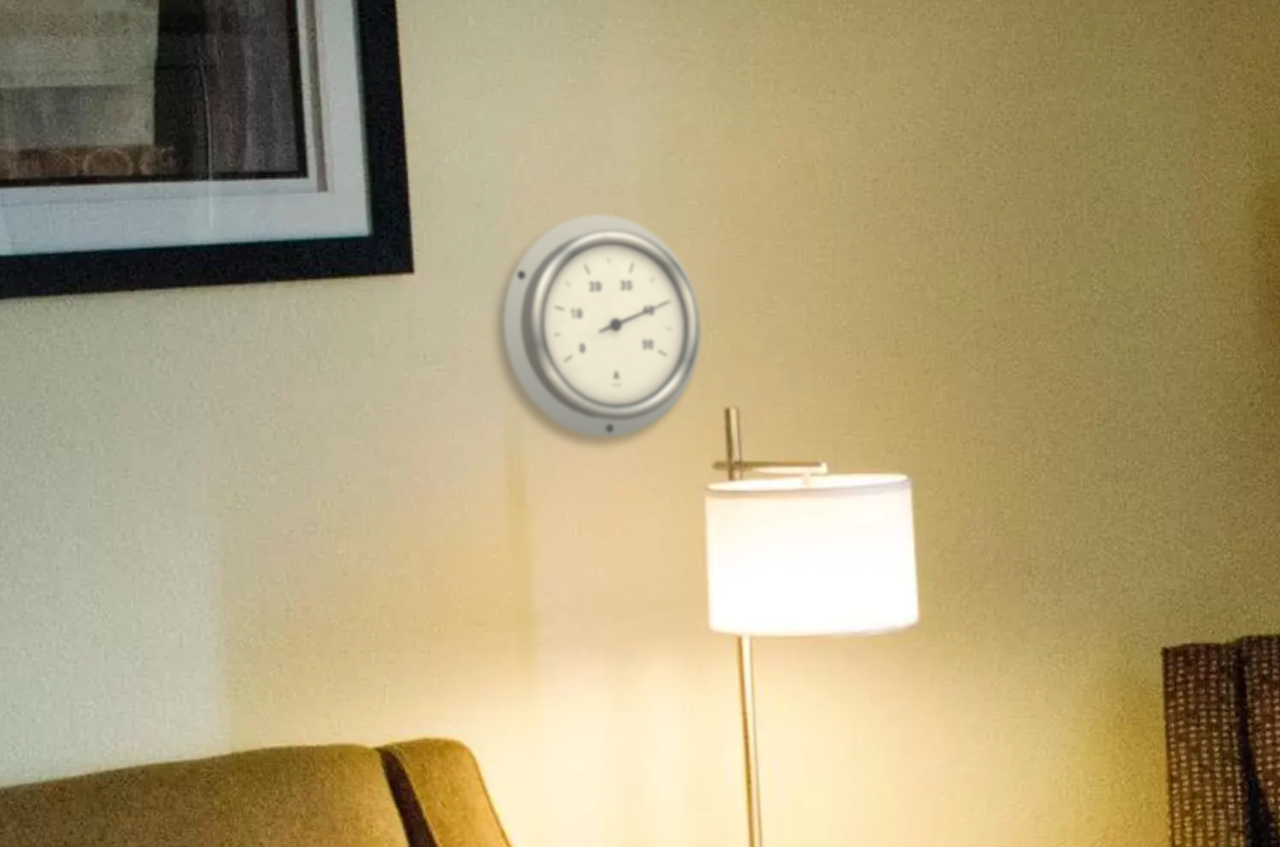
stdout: 40 A
